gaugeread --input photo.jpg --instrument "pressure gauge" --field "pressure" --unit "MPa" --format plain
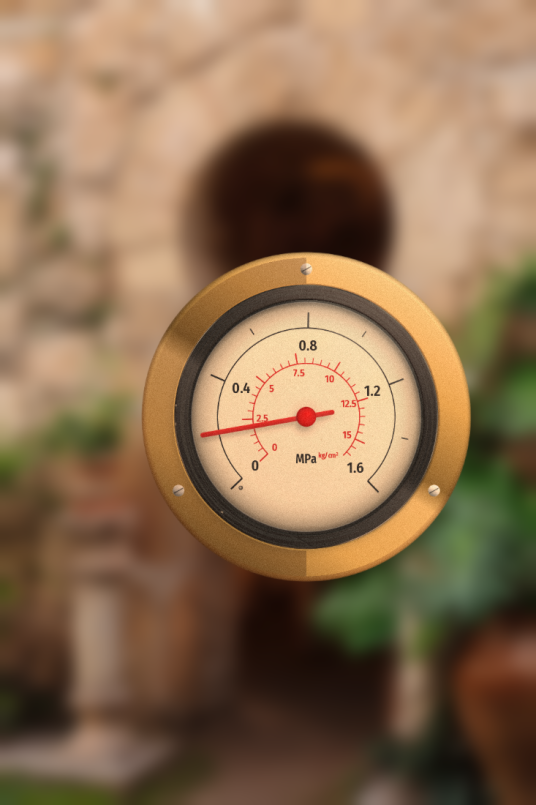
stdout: 0.2 MPa
